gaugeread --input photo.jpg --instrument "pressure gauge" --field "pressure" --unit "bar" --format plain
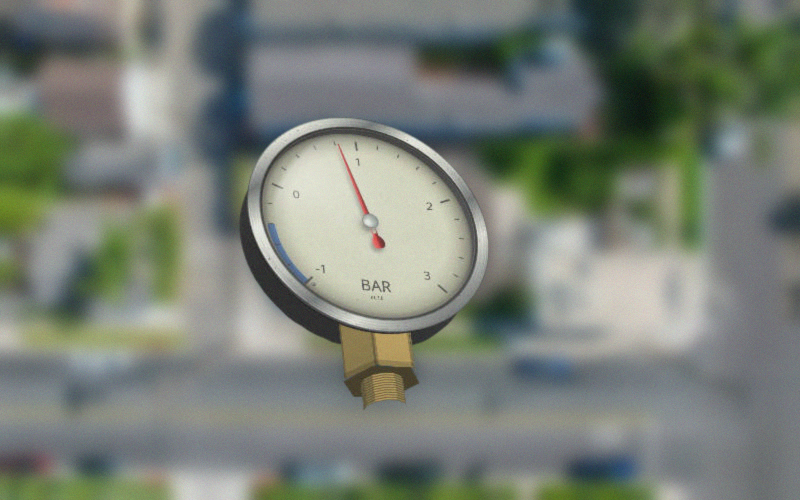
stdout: 0.8 bar
